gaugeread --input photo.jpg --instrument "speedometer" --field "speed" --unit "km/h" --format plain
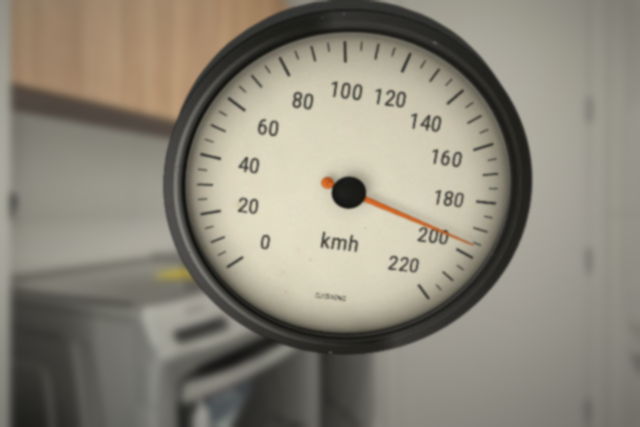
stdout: 195 km/h
